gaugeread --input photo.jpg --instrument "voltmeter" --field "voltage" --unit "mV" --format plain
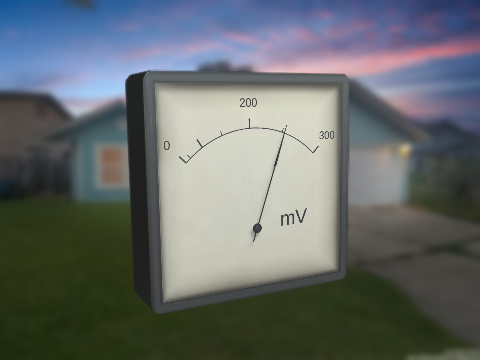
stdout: 250 mV
